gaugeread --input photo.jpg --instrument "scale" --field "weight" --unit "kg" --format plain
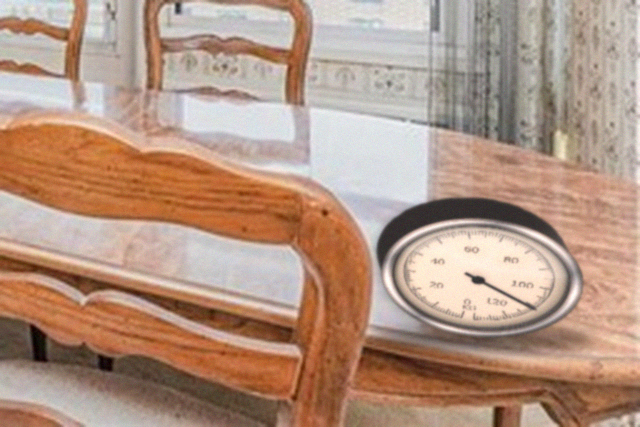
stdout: 110 kg
